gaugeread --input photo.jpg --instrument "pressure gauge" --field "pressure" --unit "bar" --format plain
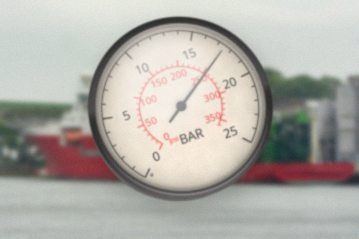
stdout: 17.5 bar
